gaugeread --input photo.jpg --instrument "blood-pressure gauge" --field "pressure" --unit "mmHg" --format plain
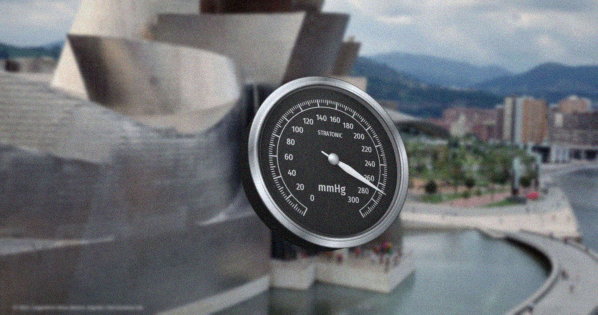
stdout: 270 mmHg
